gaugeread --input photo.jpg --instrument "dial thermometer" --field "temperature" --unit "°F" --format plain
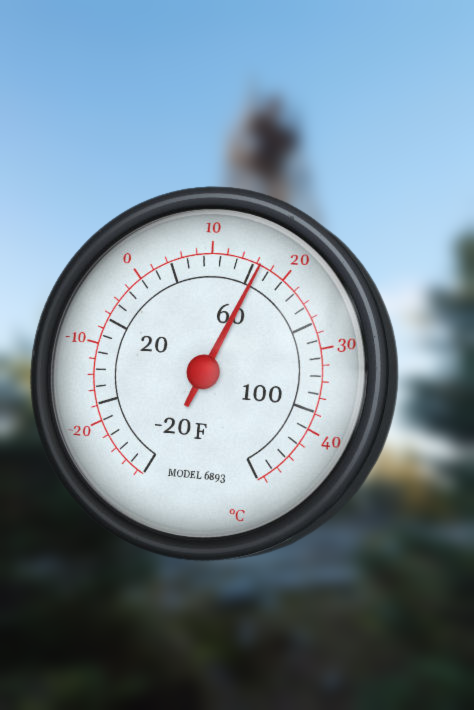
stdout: 62 °F
